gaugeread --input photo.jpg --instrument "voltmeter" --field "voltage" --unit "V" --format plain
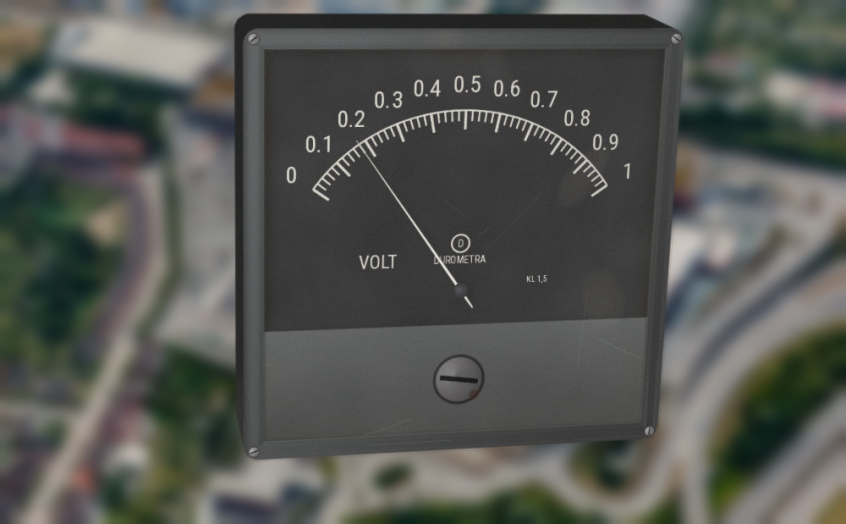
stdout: 0.18 V
